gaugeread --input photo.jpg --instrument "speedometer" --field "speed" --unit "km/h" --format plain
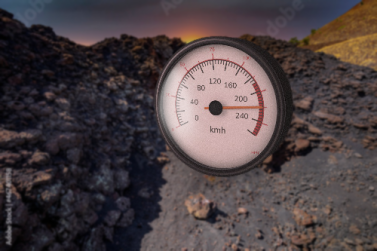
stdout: 220 km/h
